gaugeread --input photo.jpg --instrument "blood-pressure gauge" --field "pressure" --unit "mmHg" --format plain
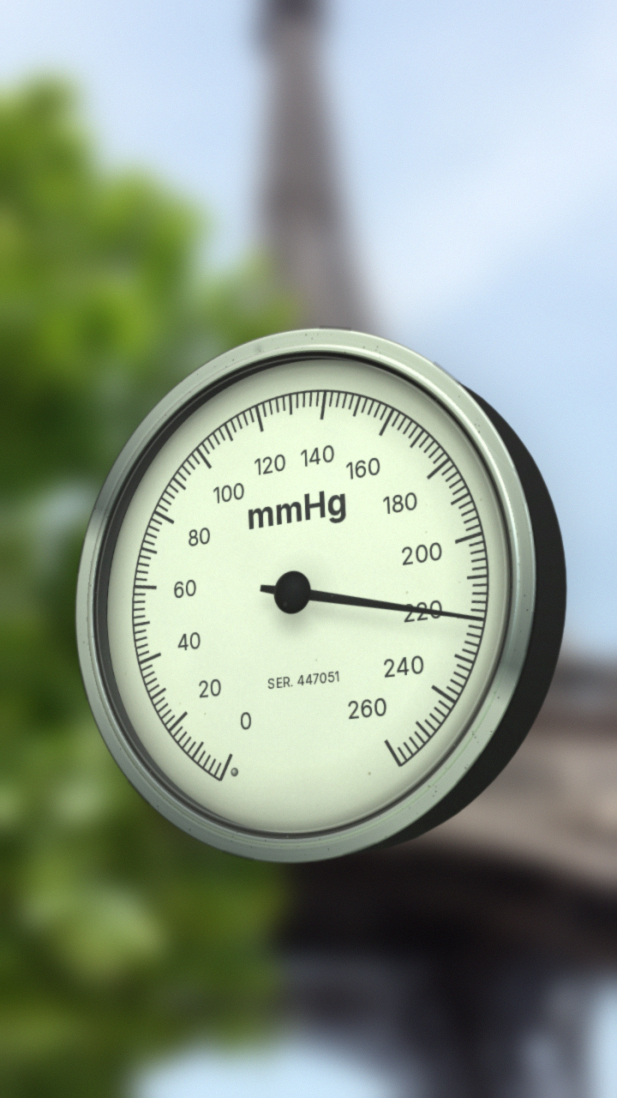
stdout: 220 mmHg
